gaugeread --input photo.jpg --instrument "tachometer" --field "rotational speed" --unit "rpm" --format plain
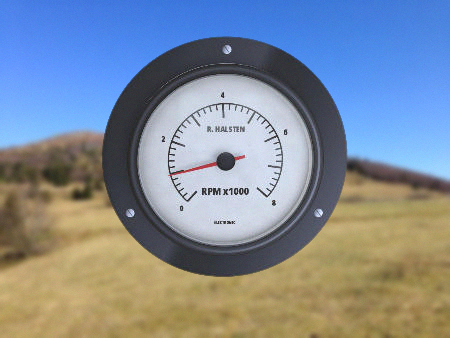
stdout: 1000 rpm
